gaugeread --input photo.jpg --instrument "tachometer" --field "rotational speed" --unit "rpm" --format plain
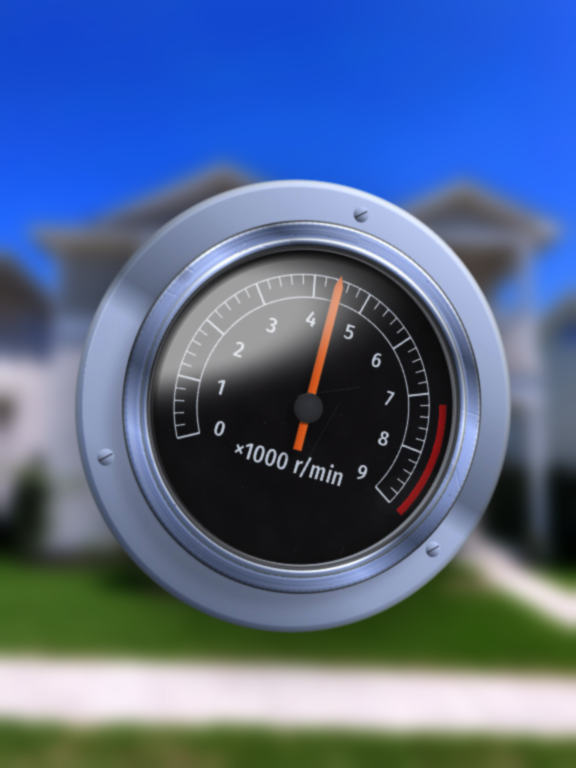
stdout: 4400 rpm
